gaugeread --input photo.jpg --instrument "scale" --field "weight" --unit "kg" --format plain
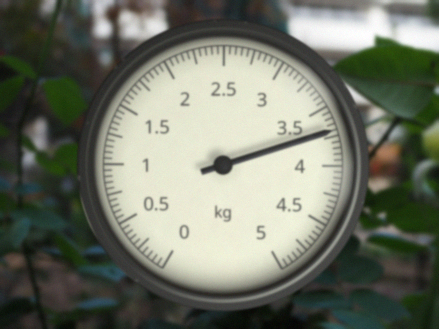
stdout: 3.7 kg
